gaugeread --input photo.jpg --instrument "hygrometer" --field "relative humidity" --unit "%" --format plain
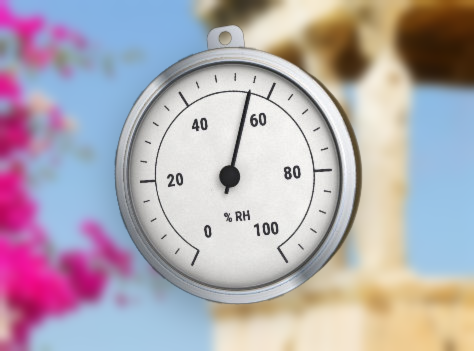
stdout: 56 %
